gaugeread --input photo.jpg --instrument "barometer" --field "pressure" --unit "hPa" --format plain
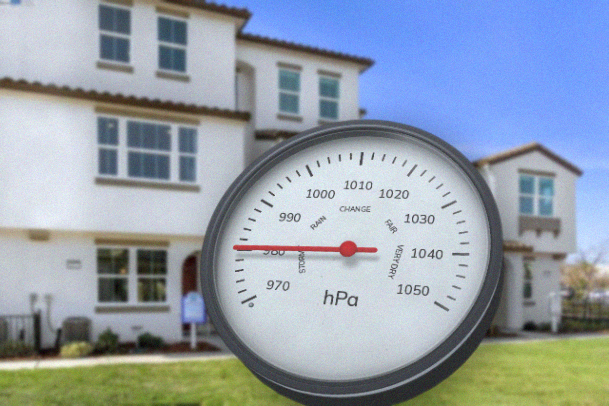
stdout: 980 hPa
